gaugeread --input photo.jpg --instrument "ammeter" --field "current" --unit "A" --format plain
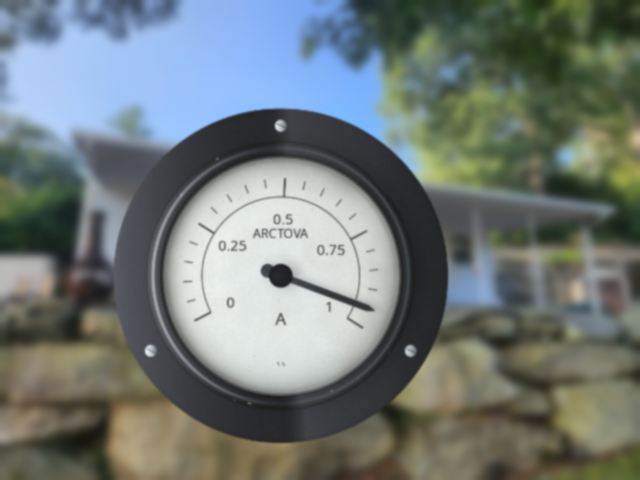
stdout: 0.95 A
